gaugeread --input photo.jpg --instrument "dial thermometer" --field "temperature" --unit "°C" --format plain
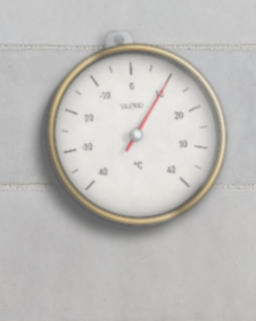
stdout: 10 °C
